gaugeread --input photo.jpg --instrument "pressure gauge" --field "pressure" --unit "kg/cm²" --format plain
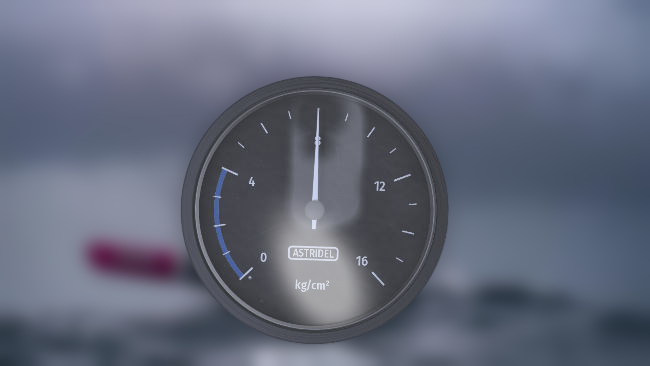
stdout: 8 kg/cm²
